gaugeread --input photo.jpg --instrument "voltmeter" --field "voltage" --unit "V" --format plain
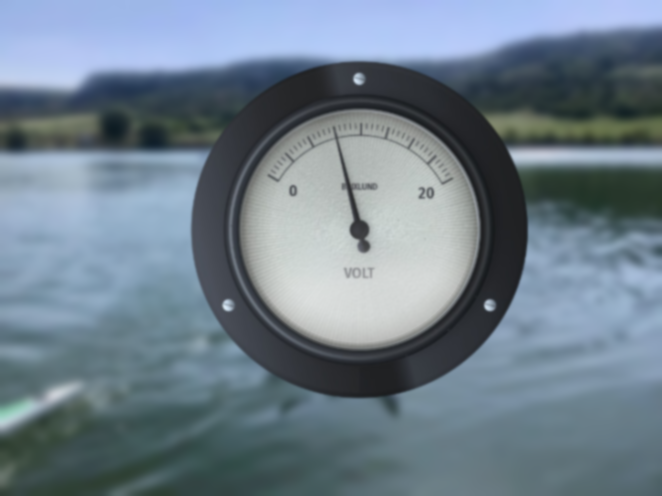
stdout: 7.5 V
